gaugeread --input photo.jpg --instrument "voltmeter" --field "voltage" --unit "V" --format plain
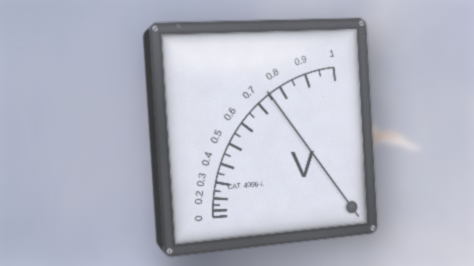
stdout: 0.75 V
